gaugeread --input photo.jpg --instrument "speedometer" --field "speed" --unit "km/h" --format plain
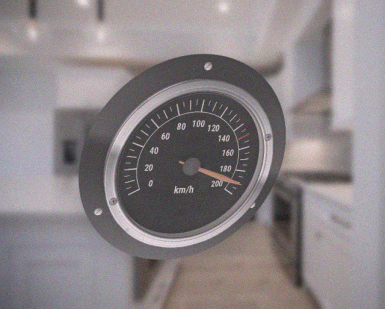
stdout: 190 km/h
